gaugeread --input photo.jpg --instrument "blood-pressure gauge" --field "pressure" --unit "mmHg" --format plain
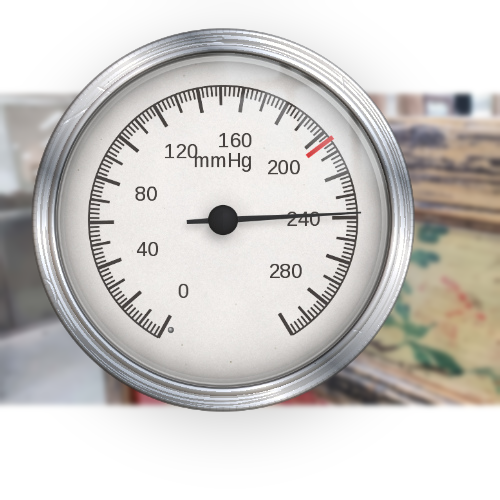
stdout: 238 mmHg
